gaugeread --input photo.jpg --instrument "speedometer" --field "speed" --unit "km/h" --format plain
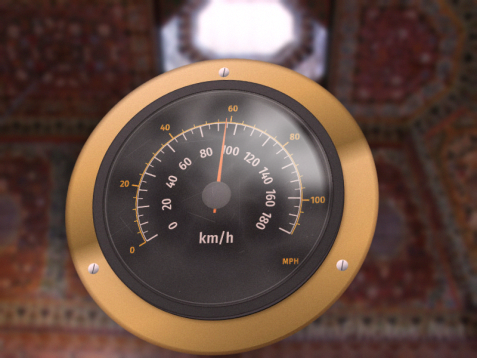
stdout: 95 km/h
